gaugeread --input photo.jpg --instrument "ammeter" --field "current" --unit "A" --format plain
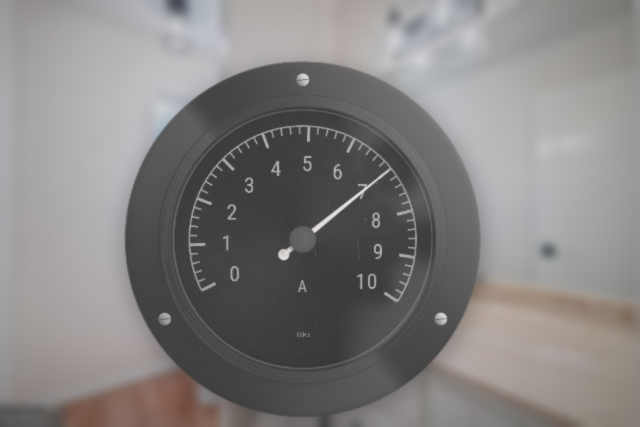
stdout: 7 A
